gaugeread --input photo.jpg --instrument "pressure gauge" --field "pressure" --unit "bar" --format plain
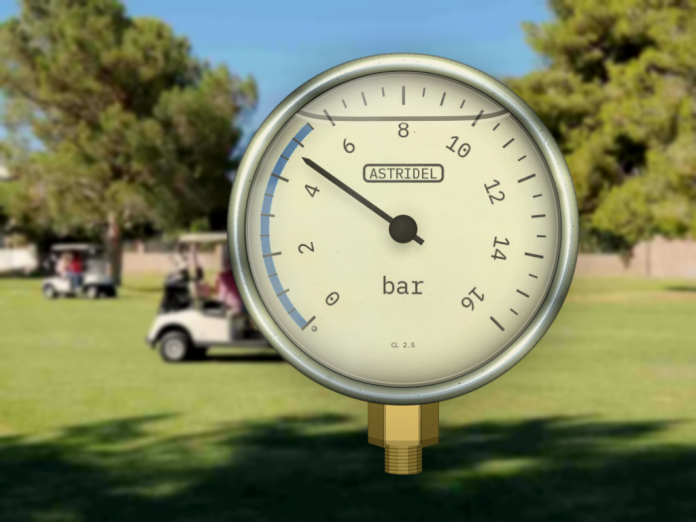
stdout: 4.75 bar
